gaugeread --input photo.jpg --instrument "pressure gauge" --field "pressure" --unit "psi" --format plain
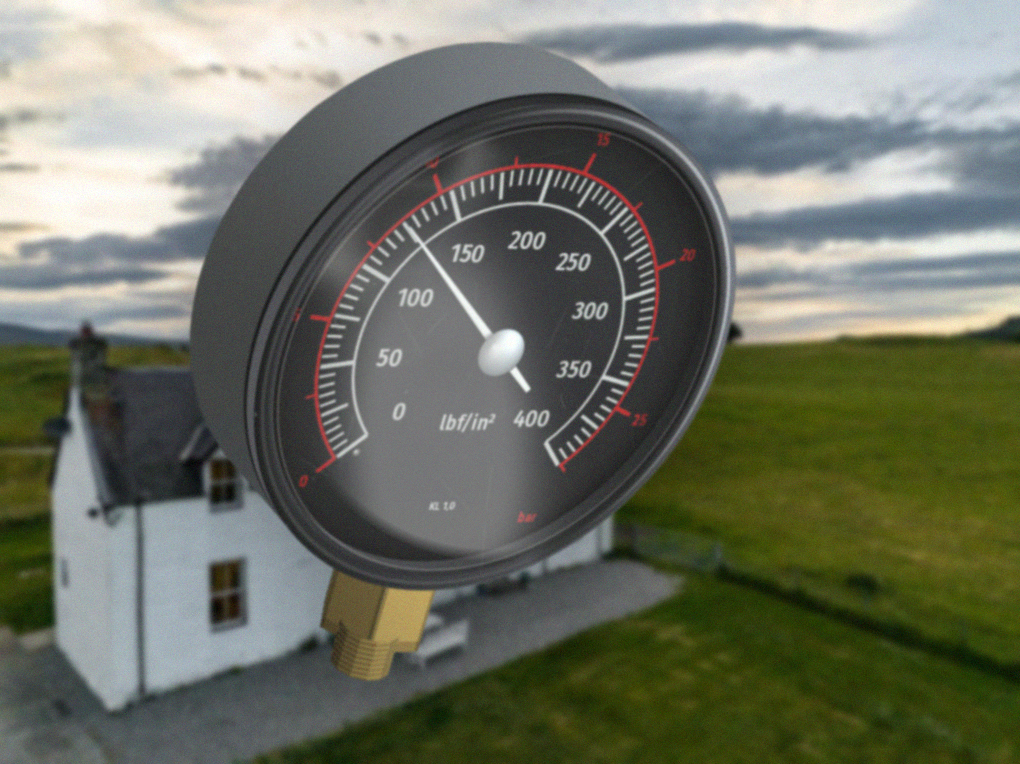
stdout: 125 psi
